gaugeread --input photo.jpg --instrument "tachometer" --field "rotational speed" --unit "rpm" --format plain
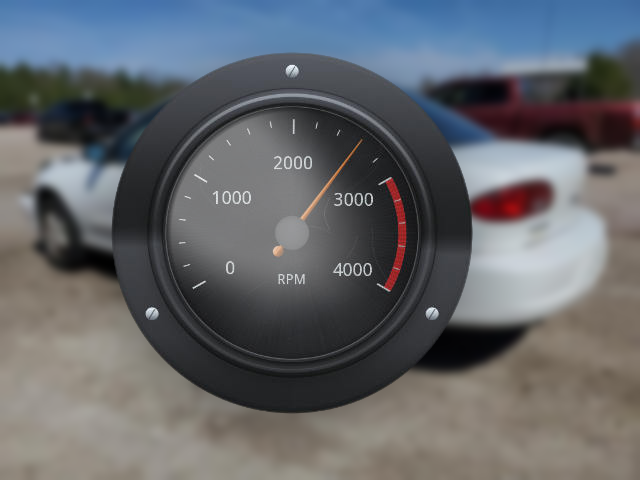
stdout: 2600 rpm
